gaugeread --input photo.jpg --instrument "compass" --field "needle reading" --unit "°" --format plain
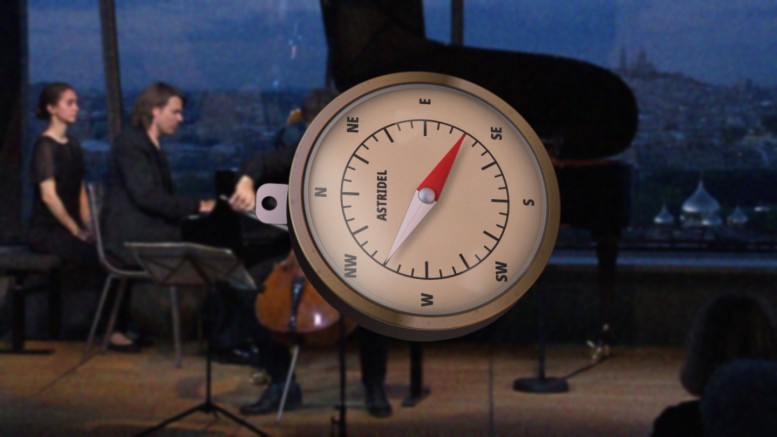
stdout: 120 °
